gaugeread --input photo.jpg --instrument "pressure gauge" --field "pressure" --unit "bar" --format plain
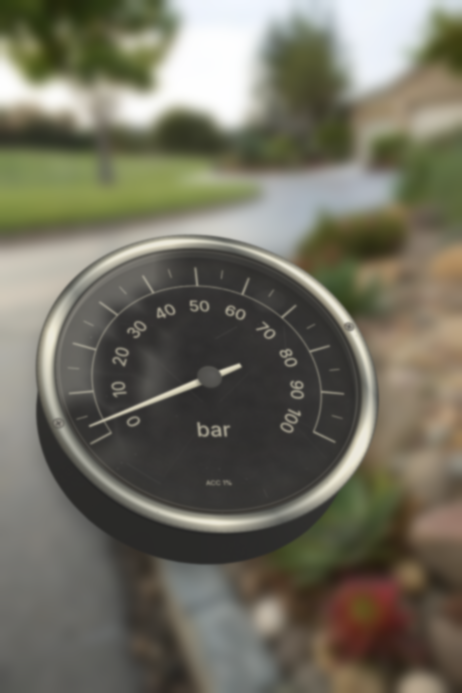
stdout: 2.5 bar
